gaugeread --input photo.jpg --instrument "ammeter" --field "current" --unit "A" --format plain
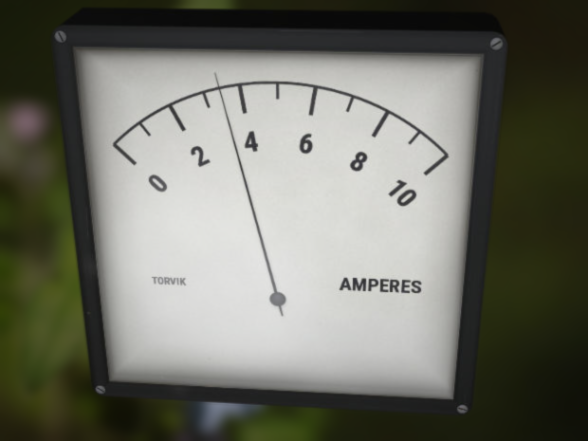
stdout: 3.5 A
